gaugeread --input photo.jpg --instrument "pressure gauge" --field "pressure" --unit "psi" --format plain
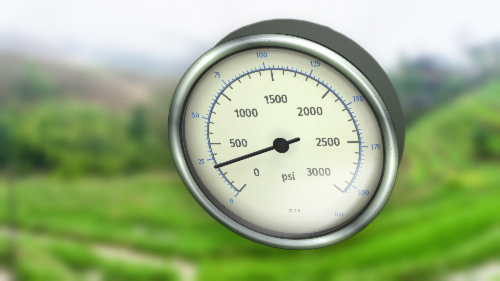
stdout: 300 psi
